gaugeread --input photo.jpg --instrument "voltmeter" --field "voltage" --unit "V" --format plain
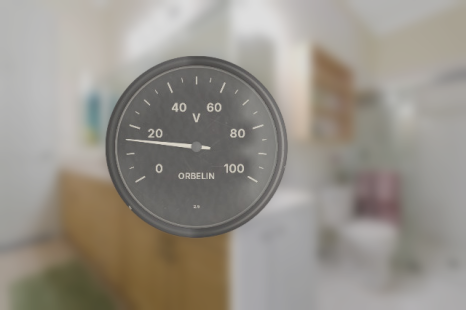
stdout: 15 V
